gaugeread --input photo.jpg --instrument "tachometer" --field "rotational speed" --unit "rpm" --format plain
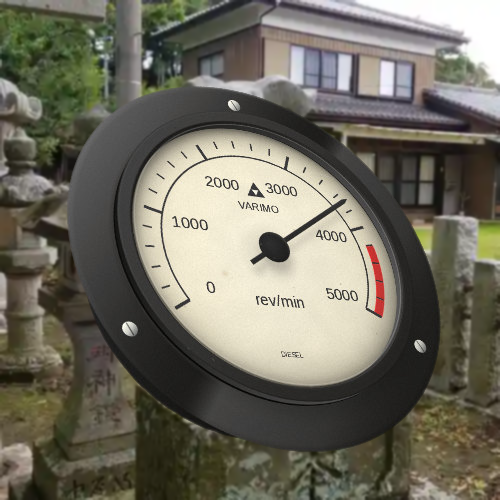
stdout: 3700 rpm
